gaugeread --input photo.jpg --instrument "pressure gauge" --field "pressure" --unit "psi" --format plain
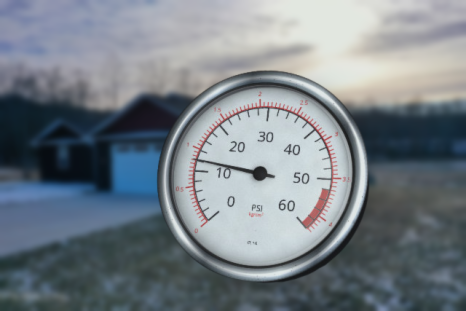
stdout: 12 psi
